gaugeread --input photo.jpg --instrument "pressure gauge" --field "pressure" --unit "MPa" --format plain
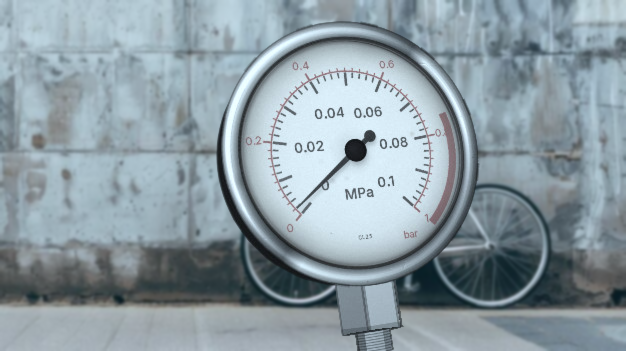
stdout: 0.002 MPa
